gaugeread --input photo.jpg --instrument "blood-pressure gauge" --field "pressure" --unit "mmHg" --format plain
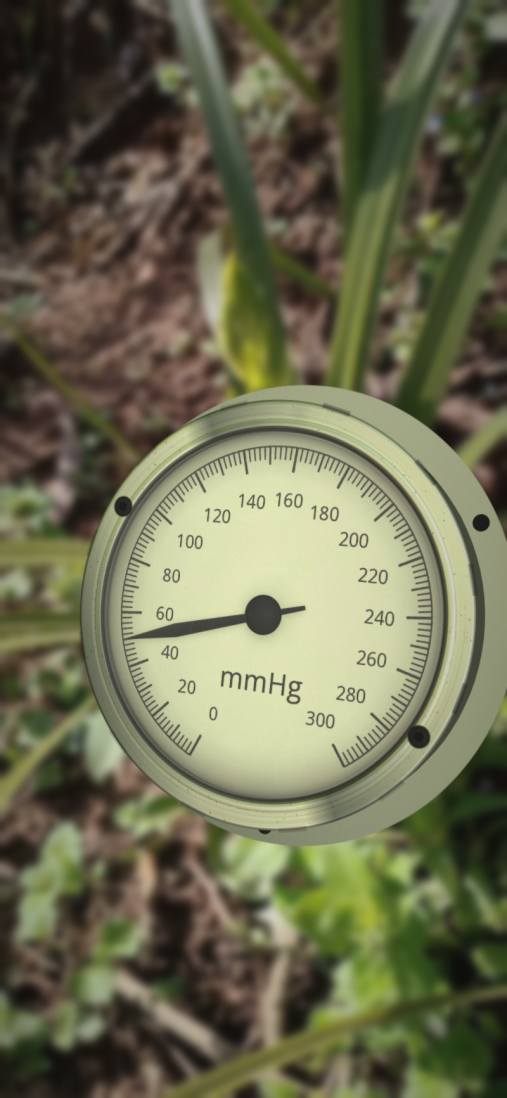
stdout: 50 mmHg
